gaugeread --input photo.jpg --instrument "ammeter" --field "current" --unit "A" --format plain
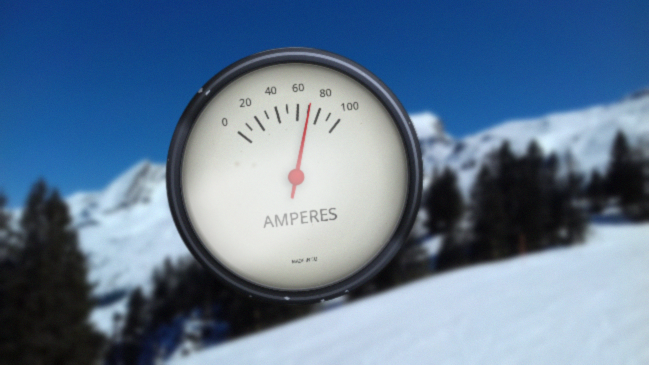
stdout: 70 A
